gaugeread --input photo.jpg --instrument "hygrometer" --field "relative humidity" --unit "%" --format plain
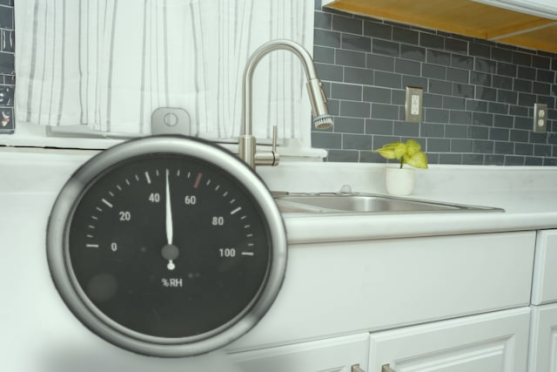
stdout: 48 %
